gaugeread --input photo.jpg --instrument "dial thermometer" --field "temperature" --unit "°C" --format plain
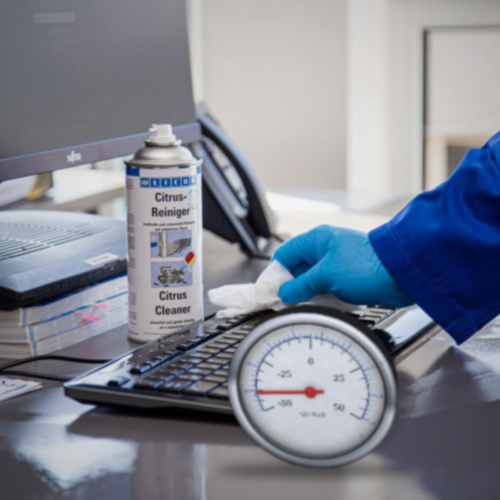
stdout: -40 °C
